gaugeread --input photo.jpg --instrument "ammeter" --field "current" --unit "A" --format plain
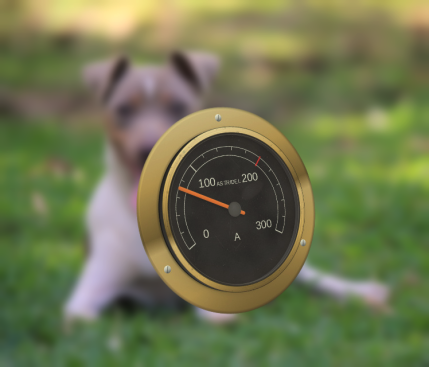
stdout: 70 A
